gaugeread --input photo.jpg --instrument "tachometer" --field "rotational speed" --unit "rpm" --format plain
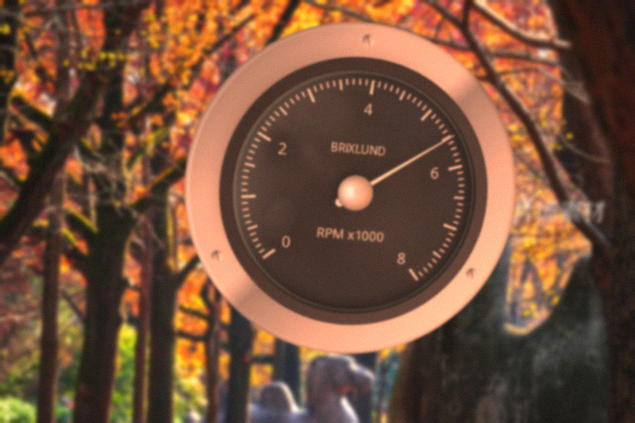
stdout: 5500 rpm
